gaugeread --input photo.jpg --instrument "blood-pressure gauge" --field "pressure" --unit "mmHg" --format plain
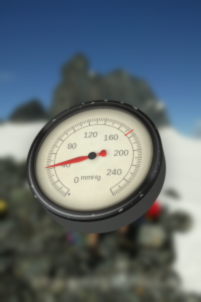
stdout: 40 mmHg
